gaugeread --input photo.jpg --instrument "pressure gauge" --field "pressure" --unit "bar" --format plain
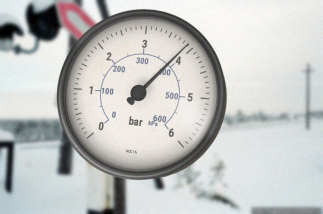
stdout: 3.9 bar
